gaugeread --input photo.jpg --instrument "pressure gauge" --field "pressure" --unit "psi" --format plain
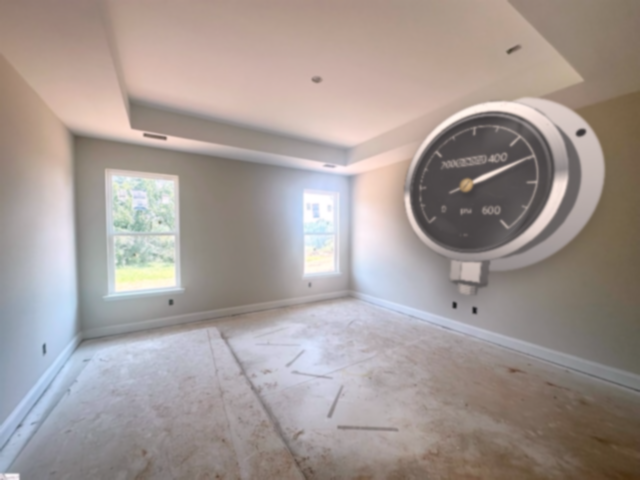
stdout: 450 psi
